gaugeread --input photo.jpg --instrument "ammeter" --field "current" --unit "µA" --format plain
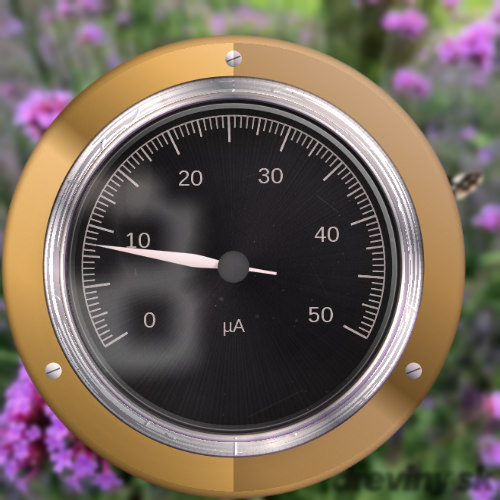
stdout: 8.5 µA
